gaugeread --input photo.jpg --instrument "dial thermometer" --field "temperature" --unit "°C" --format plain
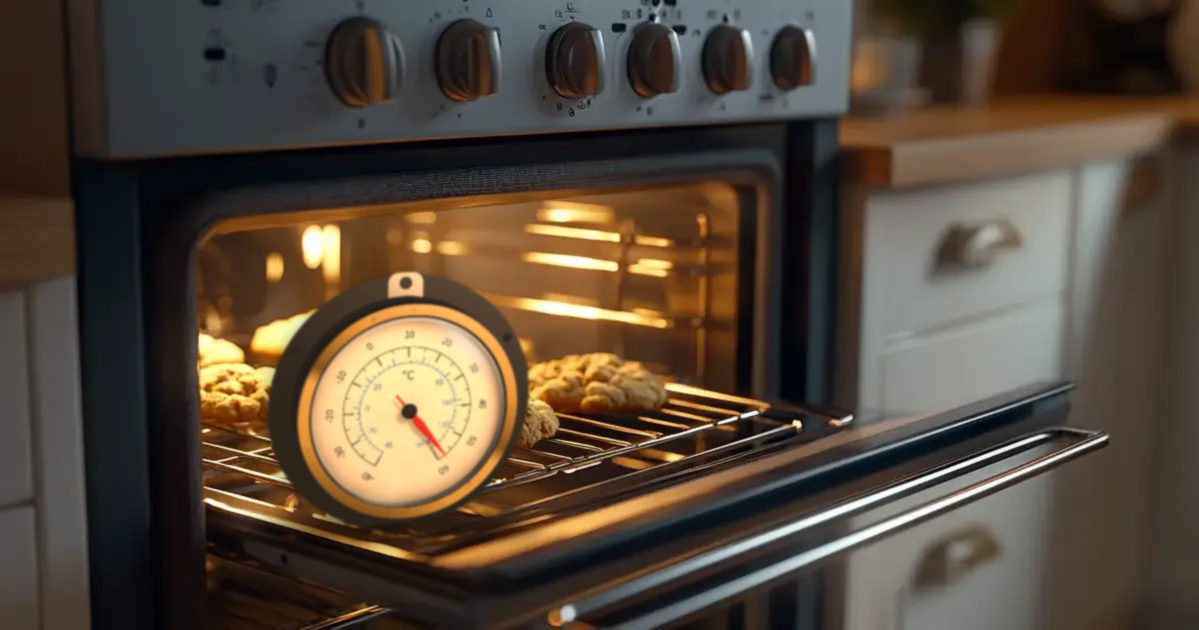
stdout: 57.5 °C
